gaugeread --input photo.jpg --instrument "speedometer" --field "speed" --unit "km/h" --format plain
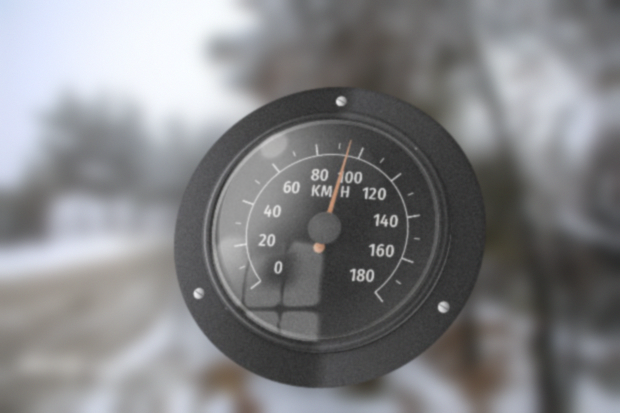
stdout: 95 km/h
